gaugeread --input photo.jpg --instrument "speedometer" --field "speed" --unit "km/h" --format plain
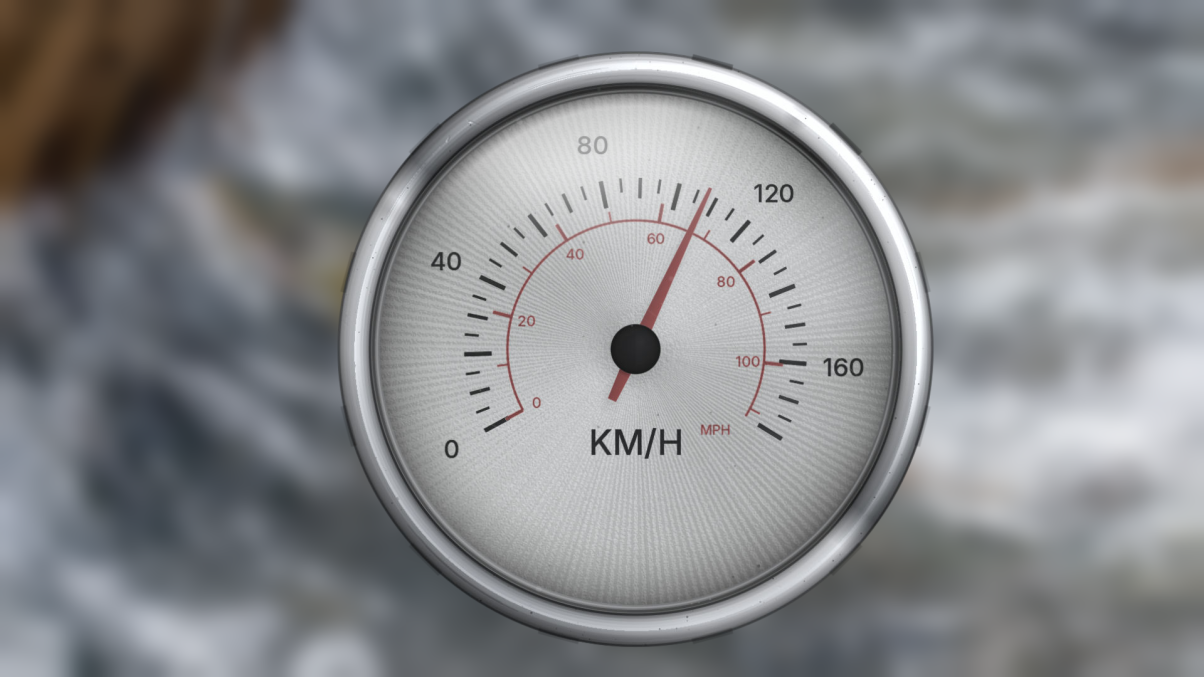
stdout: 107.5 km/h
